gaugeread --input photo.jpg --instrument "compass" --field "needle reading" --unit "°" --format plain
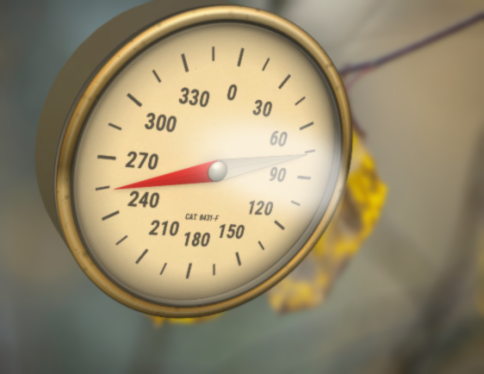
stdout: 255 °
